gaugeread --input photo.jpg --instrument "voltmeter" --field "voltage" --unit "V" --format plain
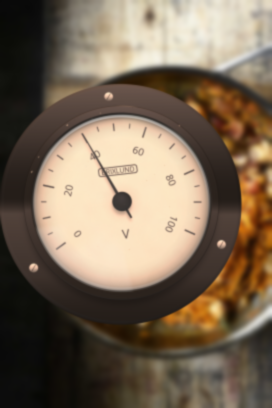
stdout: 40 V
